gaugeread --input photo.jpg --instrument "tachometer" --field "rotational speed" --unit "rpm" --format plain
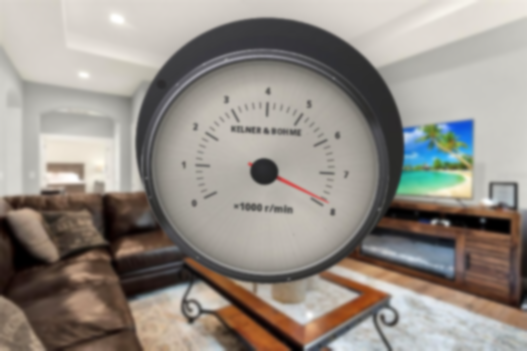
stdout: 7800 rpm
